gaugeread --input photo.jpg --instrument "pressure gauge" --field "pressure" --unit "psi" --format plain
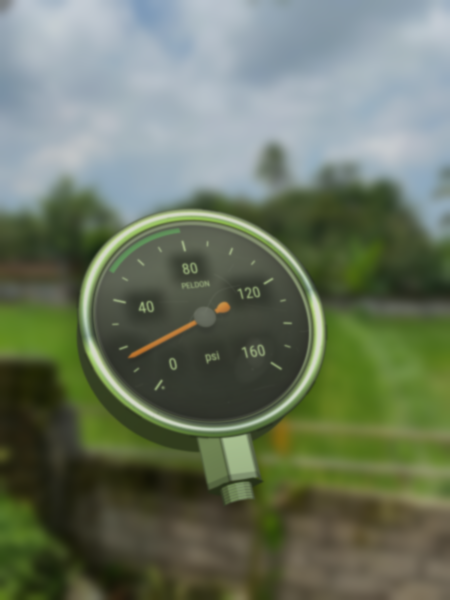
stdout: 15 psi
